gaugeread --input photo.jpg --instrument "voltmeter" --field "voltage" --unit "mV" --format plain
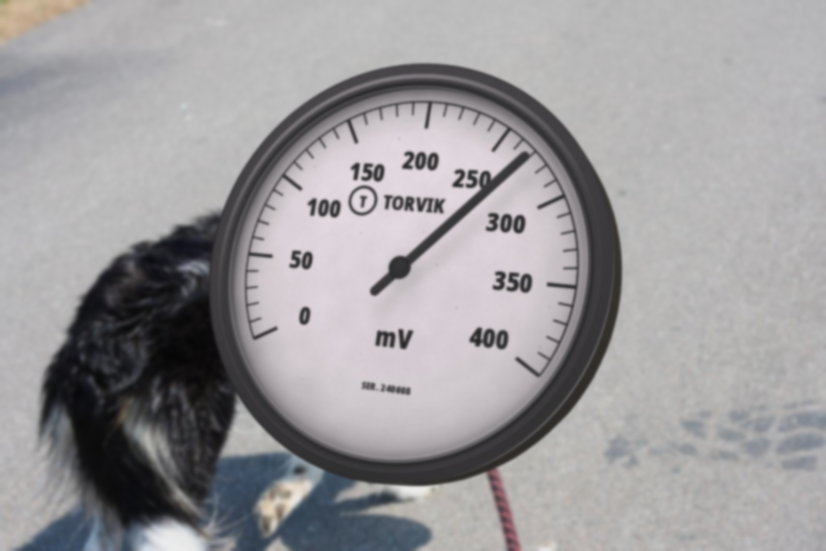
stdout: 270 mV
